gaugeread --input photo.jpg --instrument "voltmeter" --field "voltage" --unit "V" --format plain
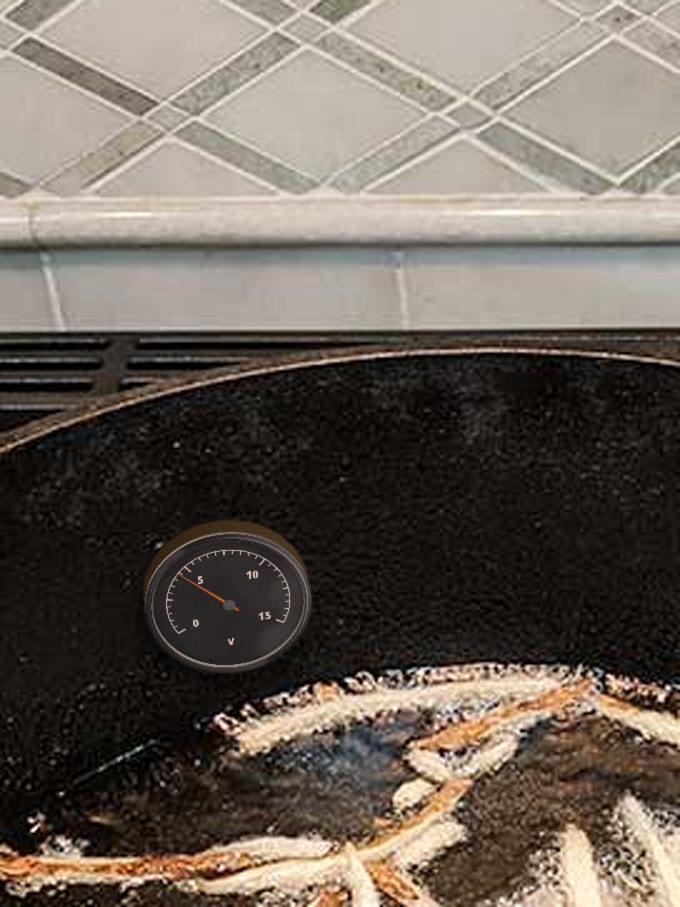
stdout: 4.5 V
